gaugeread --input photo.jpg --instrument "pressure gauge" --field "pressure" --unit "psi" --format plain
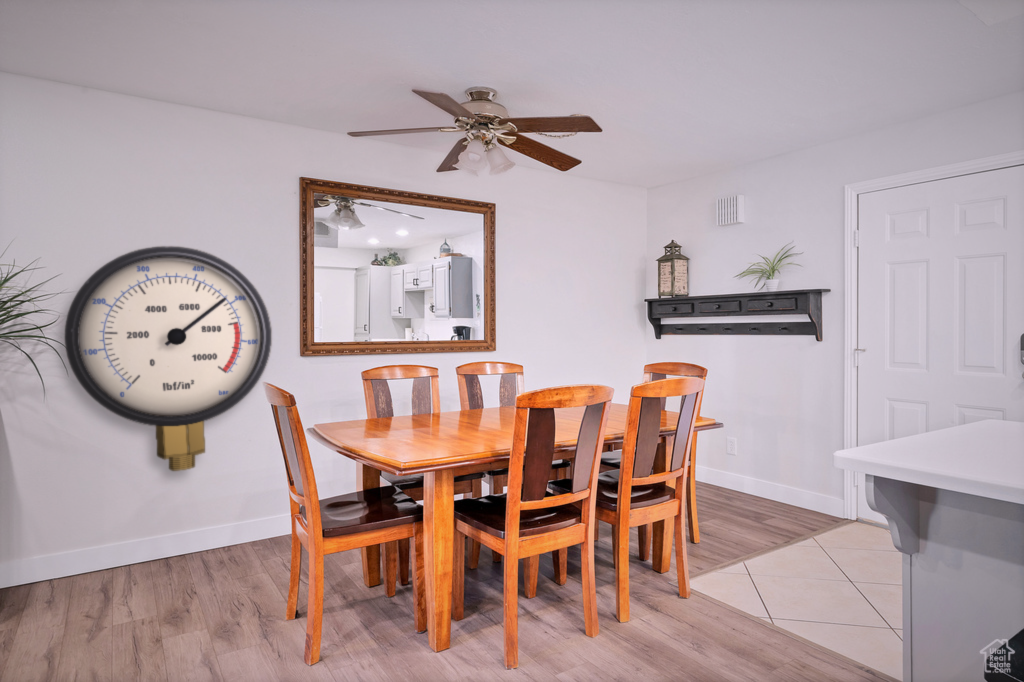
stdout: 7000 psi
